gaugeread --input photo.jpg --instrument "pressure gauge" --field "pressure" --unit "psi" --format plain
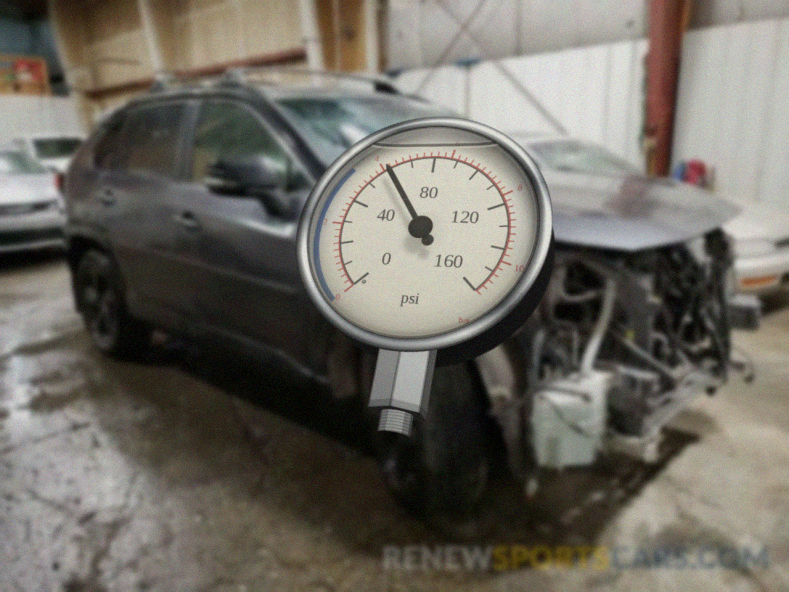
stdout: 60 psi
